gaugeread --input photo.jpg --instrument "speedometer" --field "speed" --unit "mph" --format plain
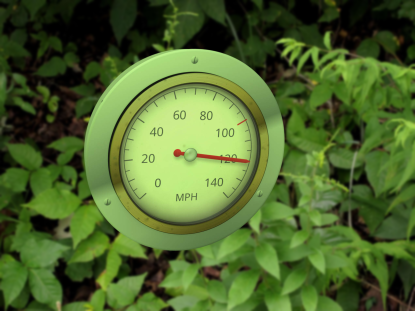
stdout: 120 mph
